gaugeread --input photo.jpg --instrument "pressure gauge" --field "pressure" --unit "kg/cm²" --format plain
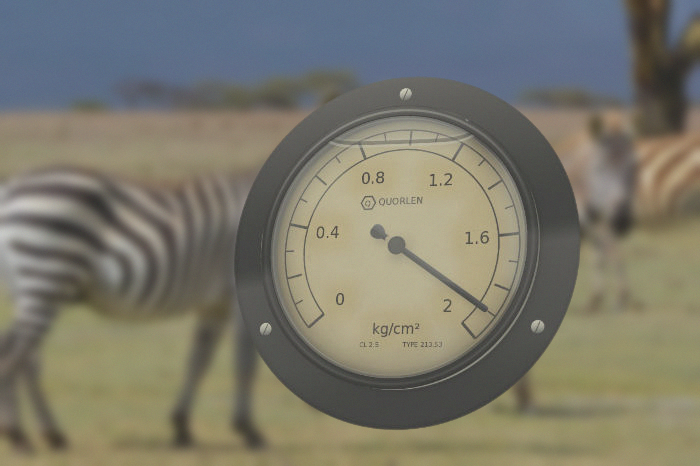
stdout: 1.9 kg/cm²
